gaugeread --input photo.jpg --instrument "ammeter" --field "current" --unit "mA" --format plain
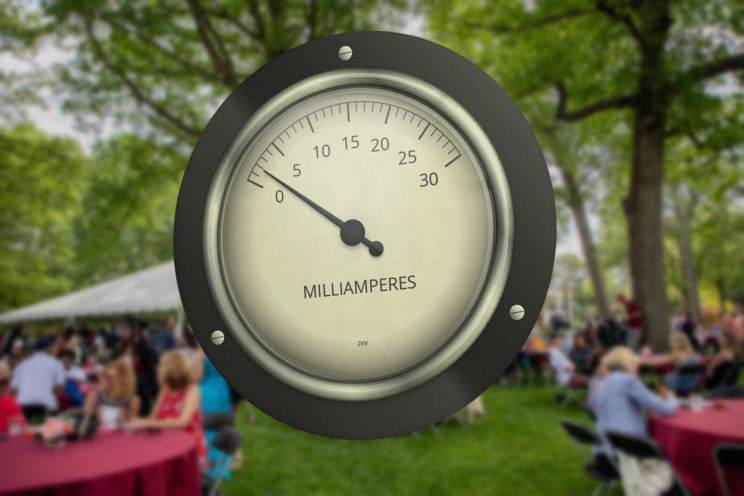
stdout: 2 mA
